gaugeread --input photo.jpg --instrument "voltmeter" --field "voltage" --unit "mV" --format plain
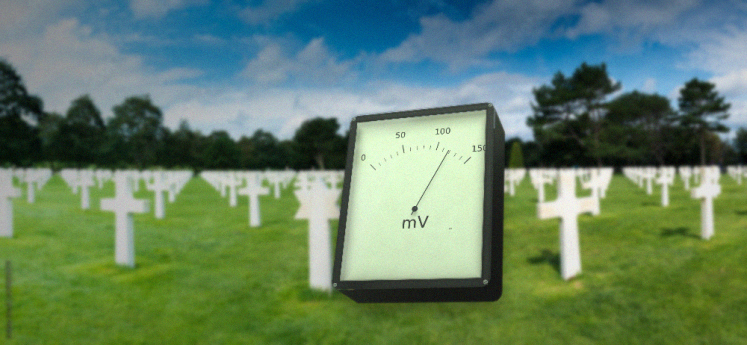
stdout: 120 mV
